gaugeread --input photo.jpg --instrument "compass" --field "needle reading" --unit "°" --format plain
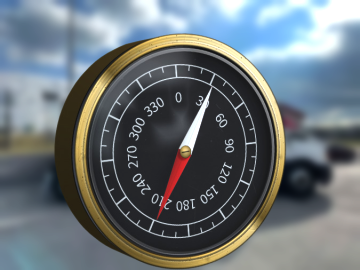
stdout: 210 °
